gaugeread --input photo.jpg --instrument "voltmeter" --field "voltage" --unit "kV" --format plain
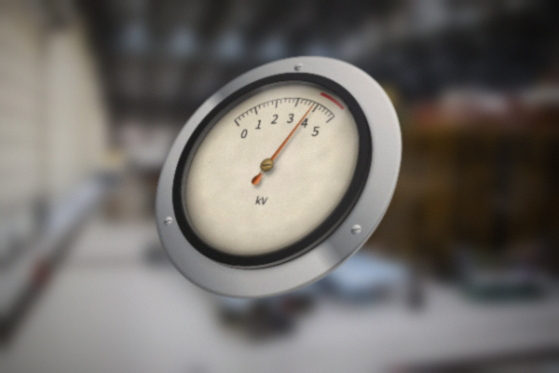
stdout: 4 kV
